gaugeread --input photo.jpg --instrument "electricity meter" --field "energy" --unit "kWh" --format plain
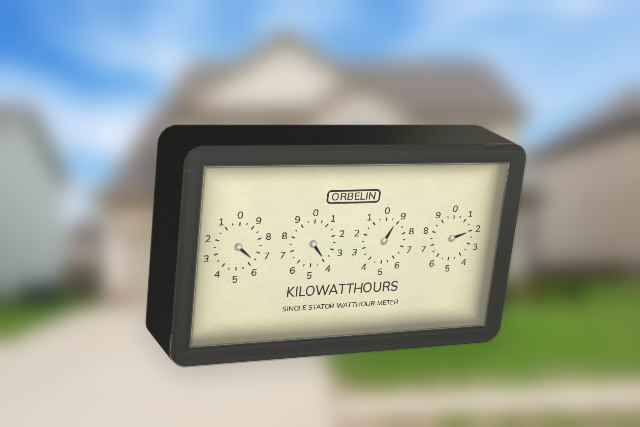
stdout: 6392 kWh
